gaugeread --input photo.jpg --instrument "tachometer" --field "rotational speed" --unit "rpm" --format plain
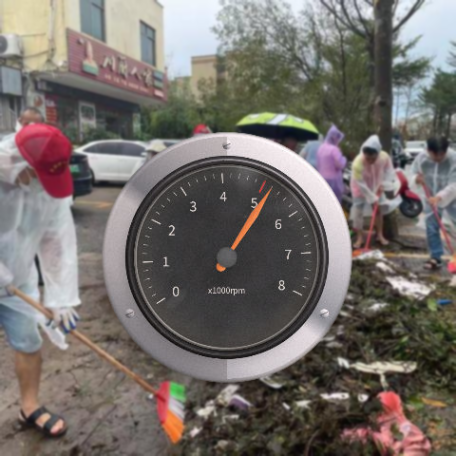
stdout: 5200 rpm
